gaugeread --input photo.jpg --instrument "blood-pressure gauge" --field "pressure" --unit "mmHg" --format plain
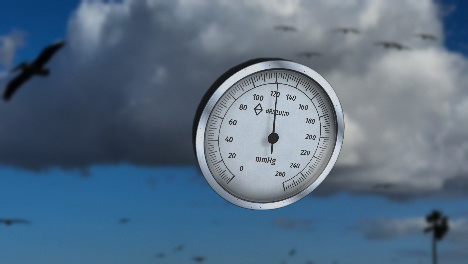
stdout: 120 mmHg
